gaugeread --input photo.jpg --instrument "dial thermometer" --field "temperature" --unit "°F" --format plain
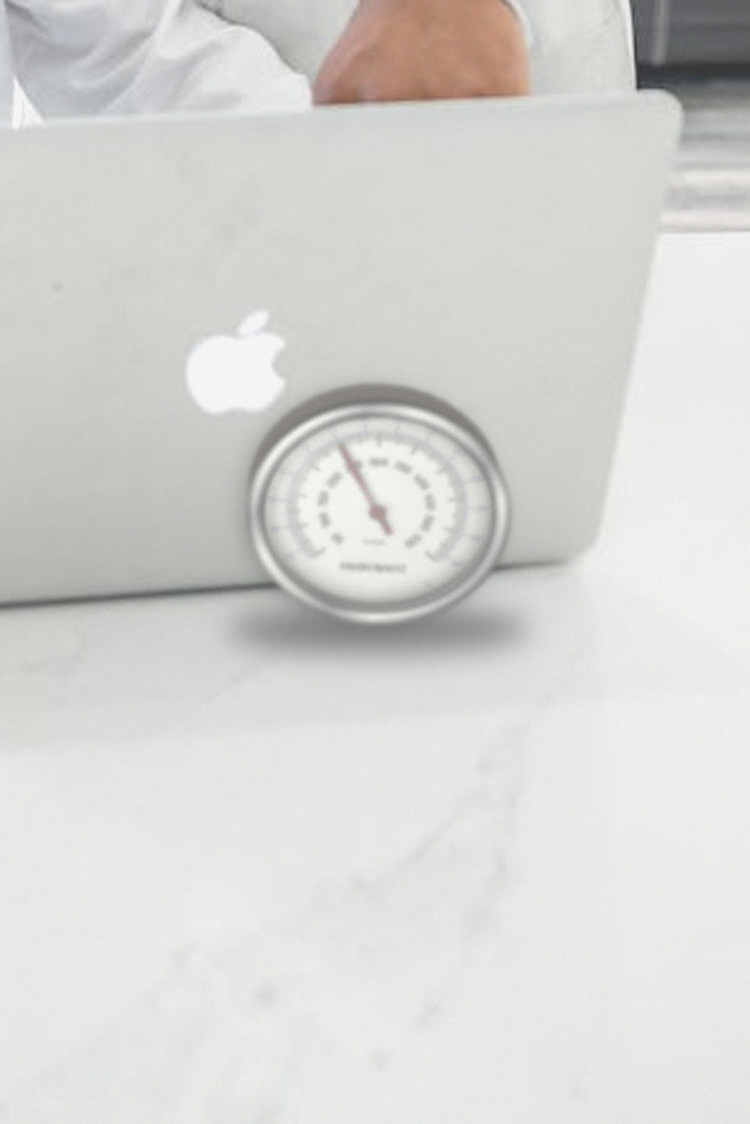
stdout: 250 °F
